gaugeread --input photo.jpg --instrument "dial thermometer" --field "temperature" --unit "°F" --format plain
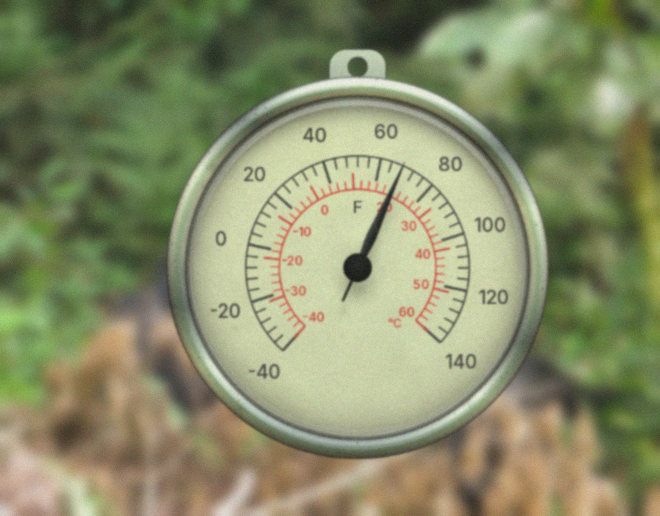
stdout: 68 °F
